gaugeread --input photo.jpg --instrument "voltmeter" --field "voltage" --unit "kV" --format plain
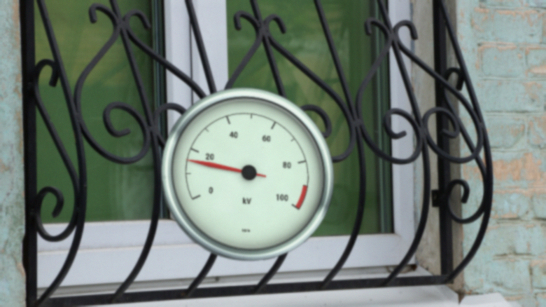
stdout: 15 kV
